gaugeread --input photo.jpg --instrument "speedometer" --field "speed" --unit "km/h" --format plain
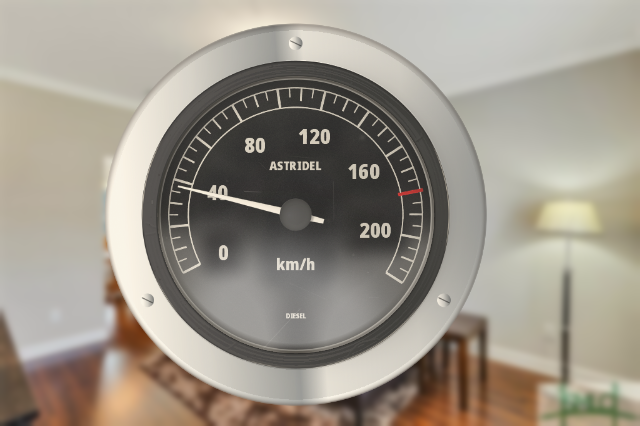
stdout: 37.5 km/h
